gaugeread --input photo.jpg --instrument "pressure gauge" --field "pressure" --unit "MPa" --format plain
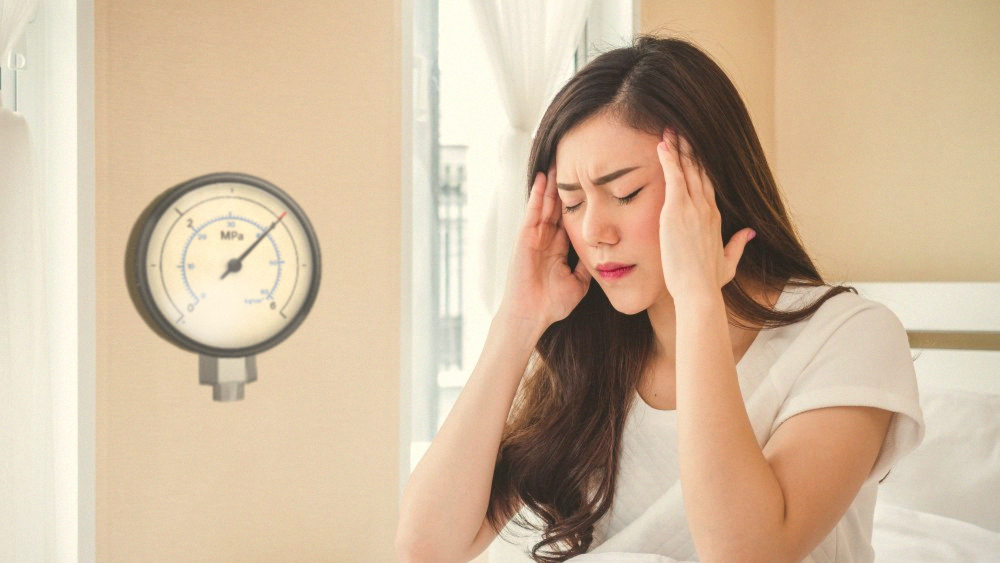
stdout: 4 MPa
